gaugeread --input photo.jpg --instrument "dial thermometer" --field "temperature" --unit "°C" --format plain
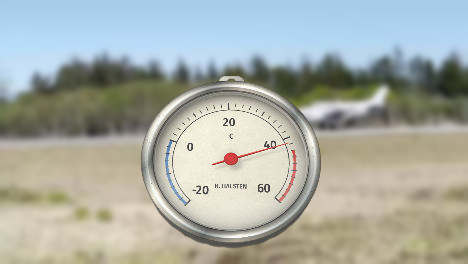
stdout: 42 °C
